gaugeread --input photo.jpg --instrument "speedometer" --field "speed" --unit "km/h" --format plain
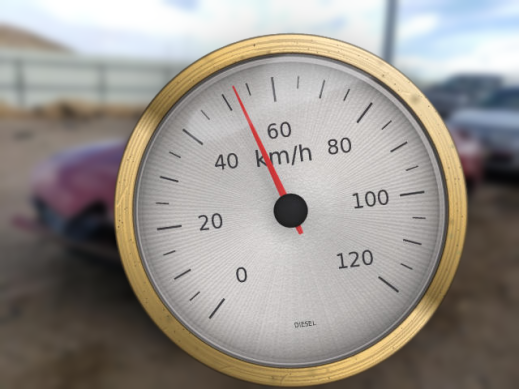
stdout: 52.5 km/h
